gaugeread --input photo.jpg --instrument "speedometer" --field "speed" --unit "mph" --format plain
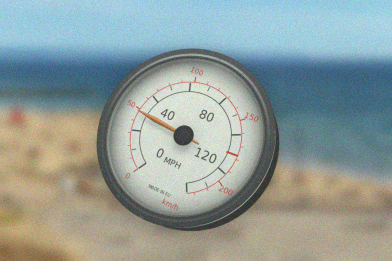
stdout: 30 mph
